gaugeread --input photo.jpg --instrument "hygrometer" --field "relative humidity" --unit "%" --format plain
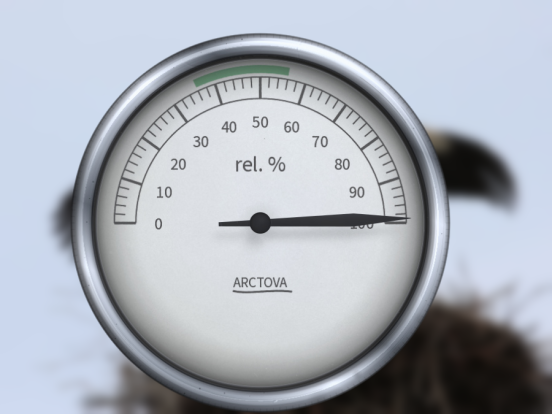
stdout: 99 %
